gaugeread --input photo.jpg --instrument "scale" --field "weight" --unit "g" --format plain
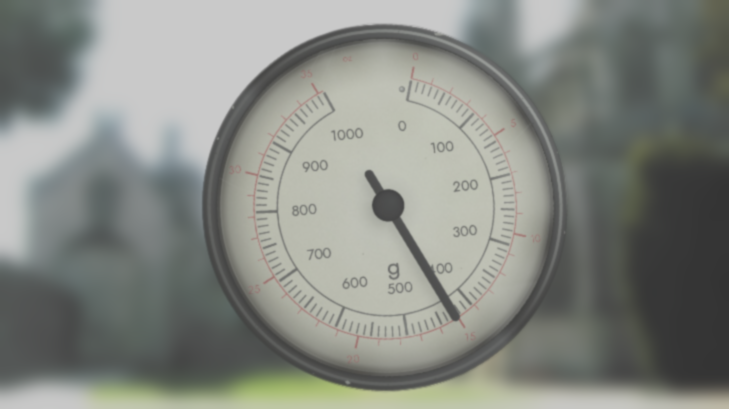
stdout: 430 g
